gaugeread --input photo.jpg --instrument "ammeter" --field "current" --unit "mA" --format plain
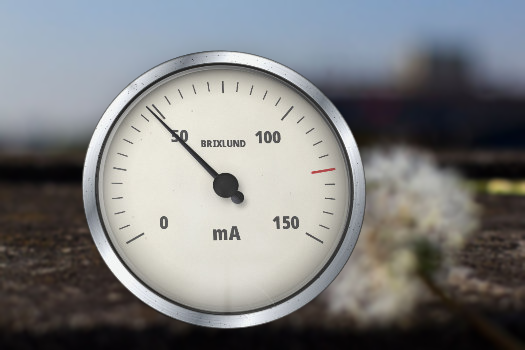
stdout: 47.5 mA
